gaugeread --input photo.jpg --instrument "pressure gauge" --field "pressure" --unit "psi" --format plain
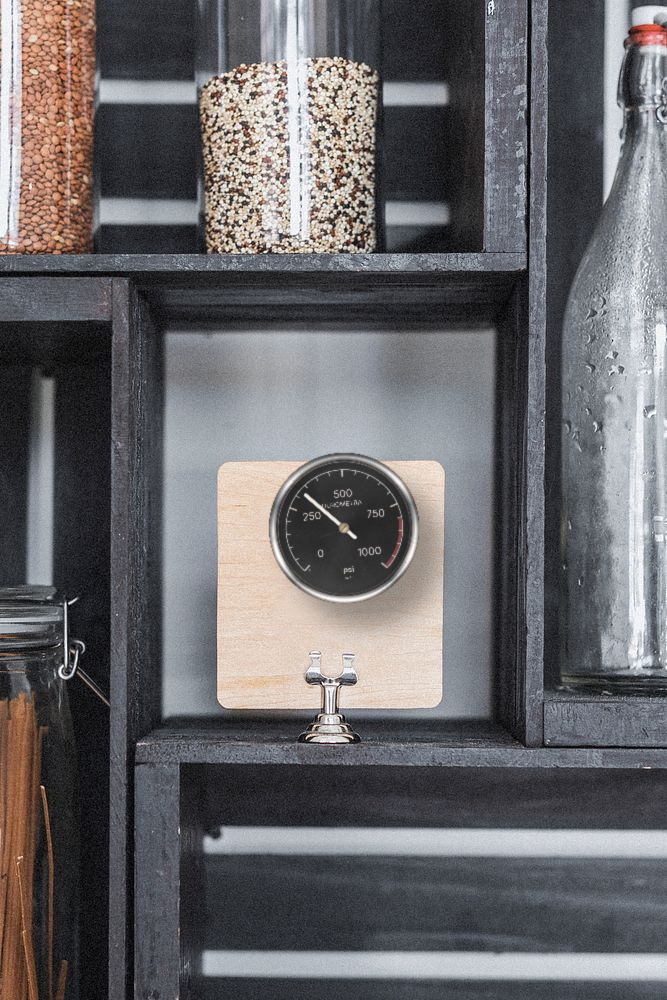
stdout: 325 psi
